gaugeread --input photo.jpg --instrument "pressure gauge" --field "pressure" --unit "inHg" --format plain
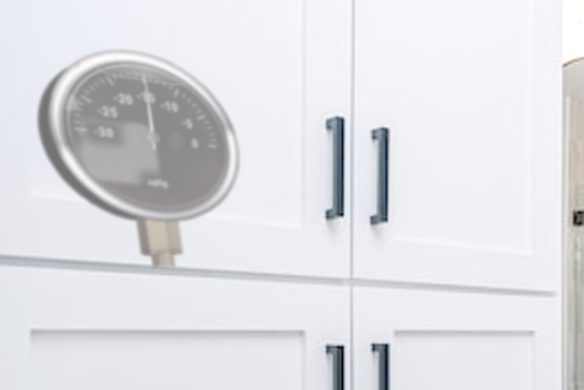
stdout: -15 inHg
